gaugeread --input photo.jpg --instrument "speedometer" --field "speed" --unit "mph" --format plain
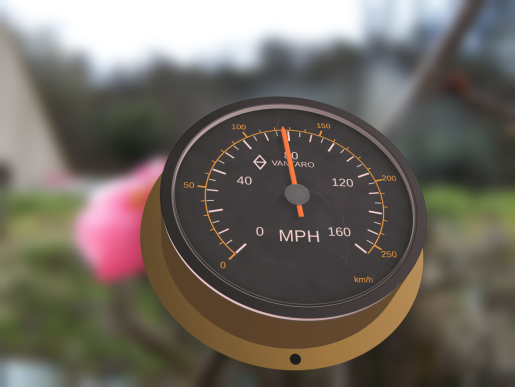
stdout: 77.5 mph
